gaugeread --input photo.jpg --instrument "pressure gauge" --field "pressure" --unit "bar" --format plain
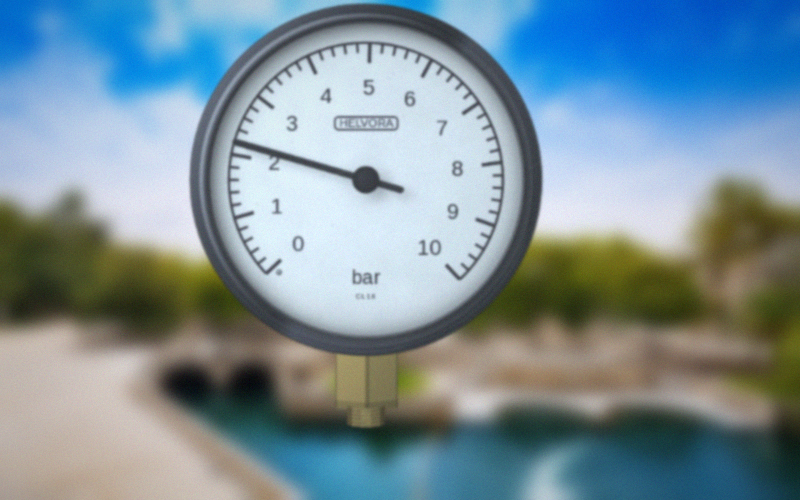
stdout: 2.2 bar
